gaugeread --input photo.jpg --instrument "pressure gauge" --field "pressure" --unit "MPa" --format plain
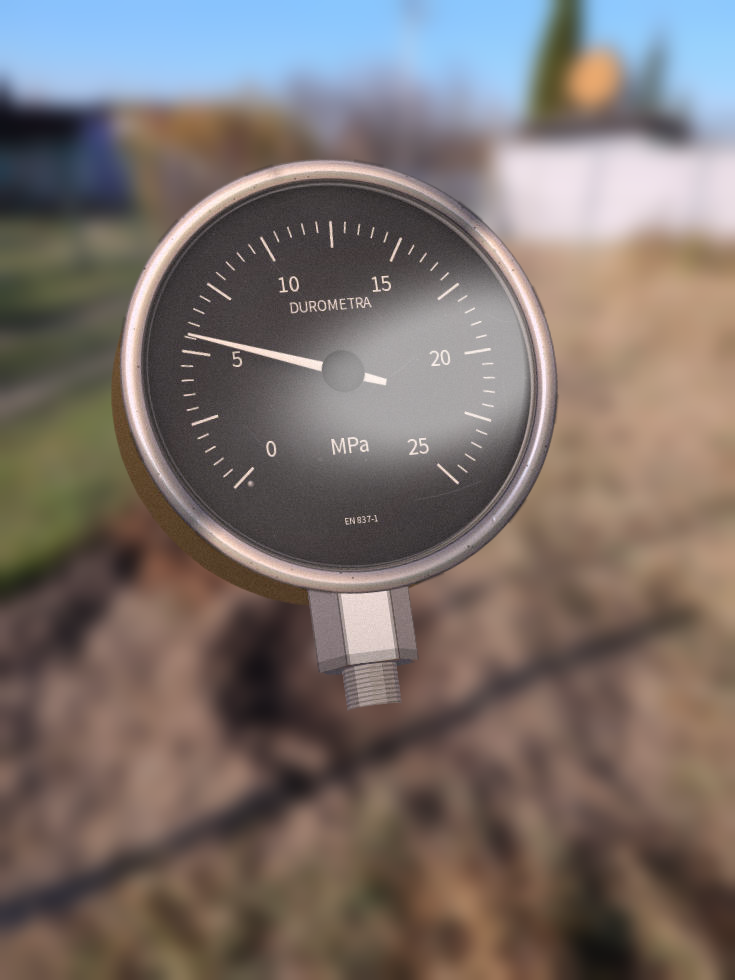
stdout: 5.5 MPa
